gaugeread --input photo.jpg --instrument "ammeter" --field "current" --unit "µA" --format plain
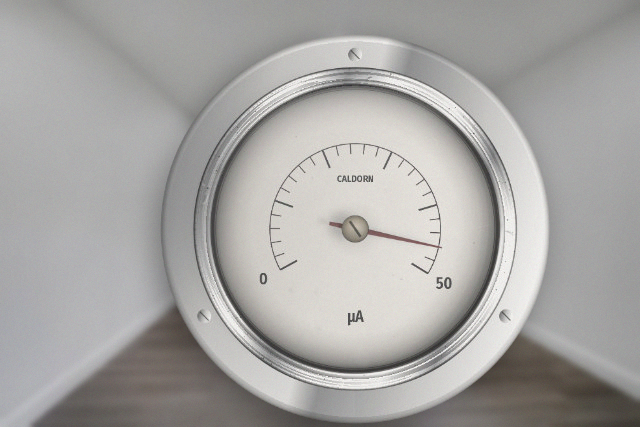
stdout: 46 µA
